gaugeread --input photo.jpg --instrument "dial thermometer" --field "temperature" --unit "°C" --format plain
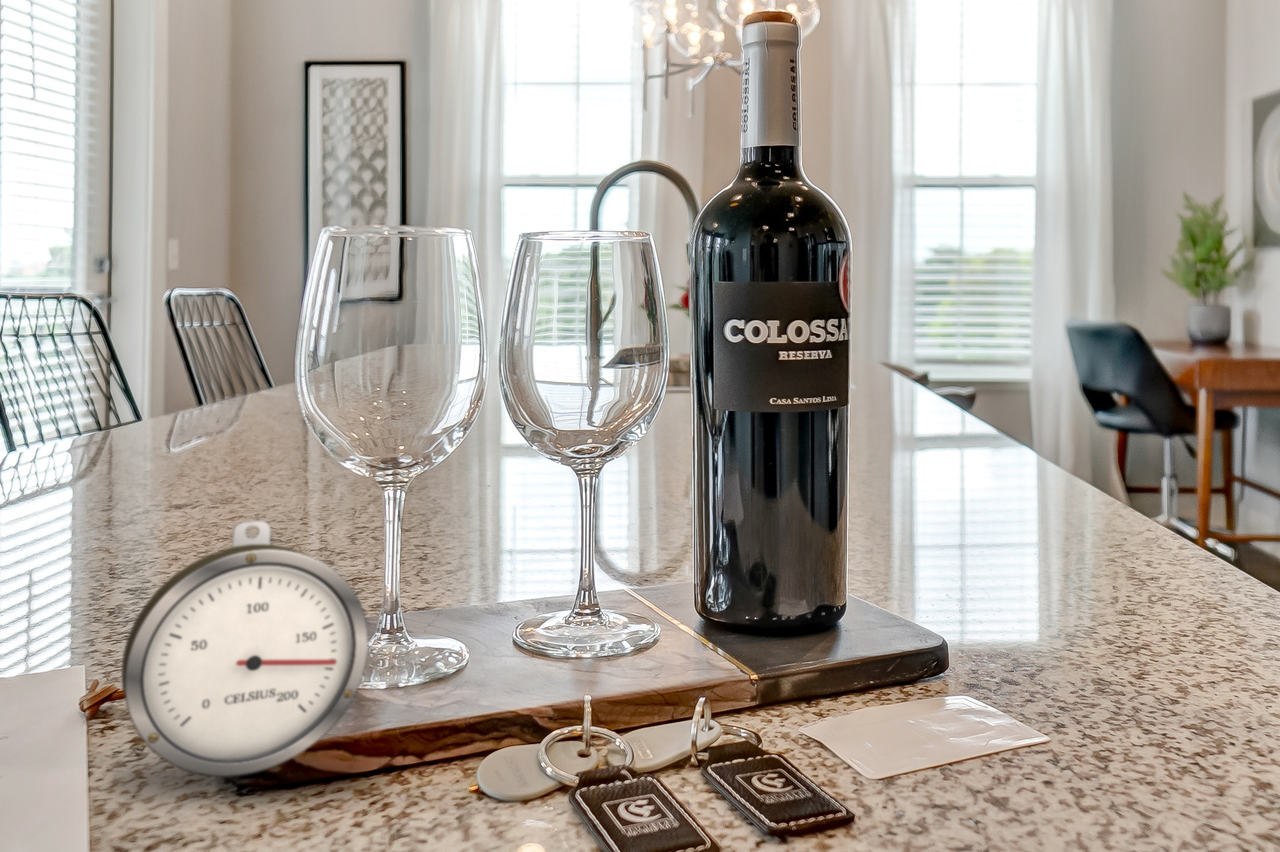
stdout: 170 °C
